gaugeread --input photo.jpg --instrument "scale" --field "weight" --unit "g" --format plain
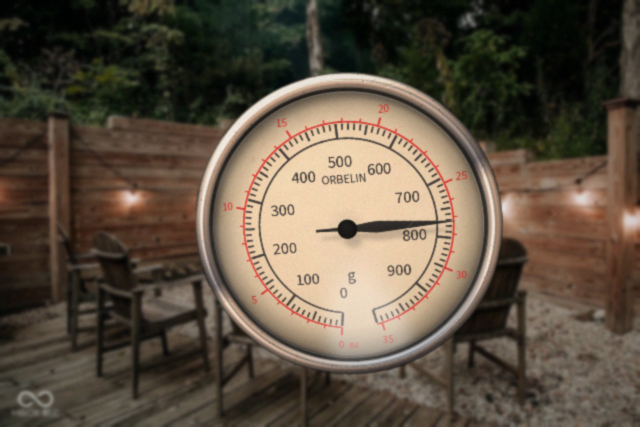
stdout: 770 g
